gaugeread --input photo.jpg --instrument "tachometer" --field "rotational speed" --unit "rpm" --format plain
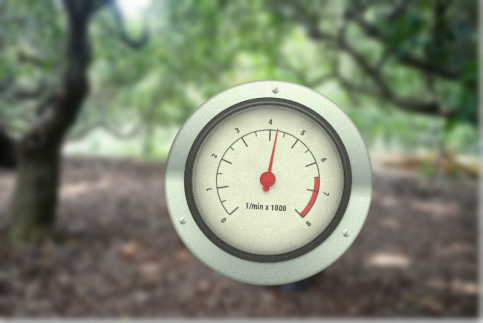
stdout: 4250 rpm
